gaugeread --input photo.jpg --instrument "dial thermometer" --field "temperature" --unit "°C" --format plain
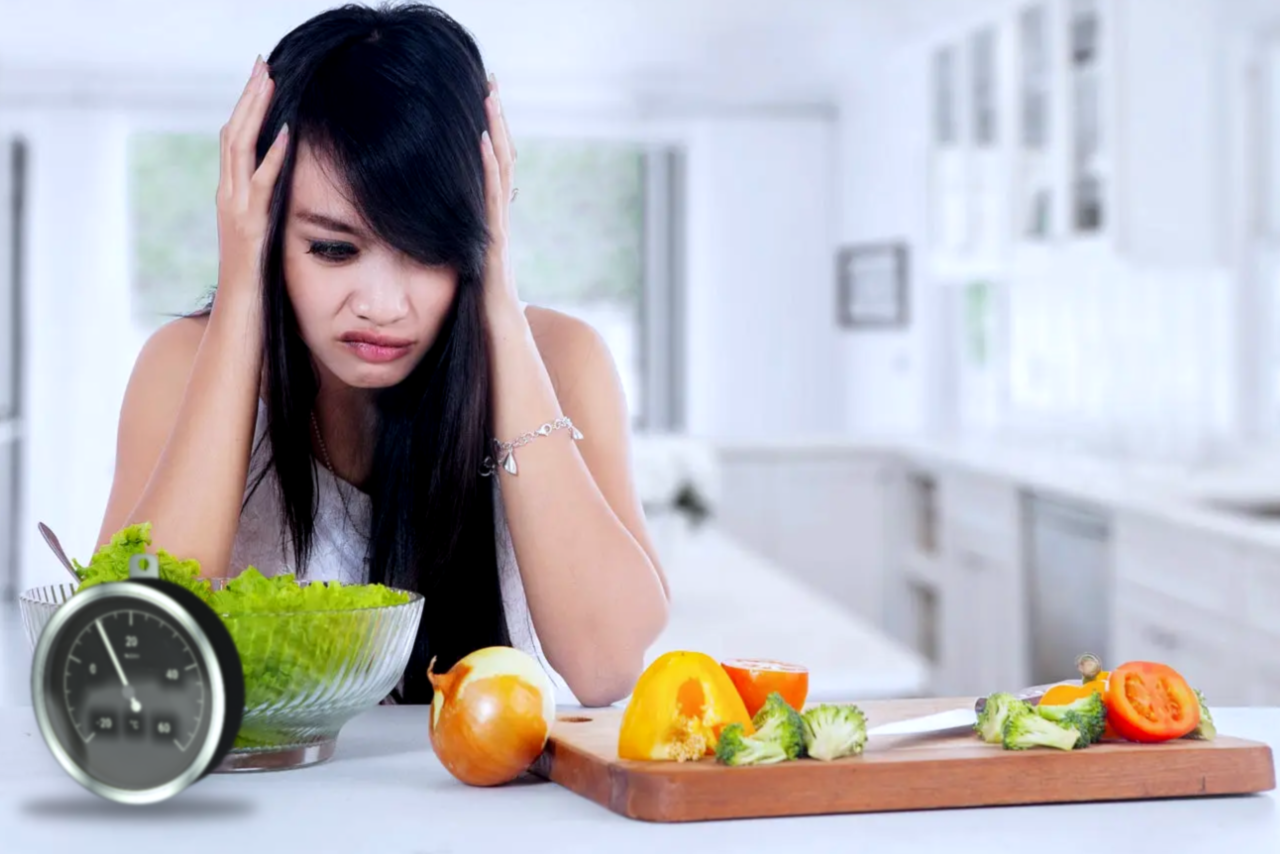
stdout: 12 °C
